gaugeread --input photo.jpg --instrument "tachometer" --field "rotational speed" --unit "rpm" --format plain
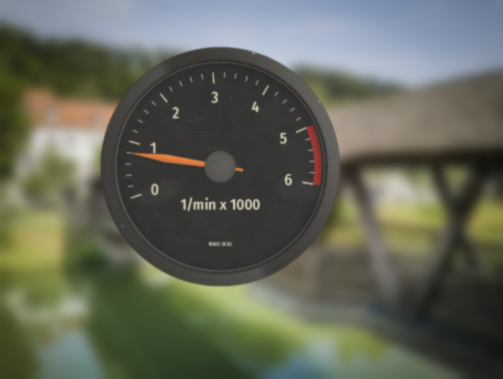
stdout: 800 rpm
